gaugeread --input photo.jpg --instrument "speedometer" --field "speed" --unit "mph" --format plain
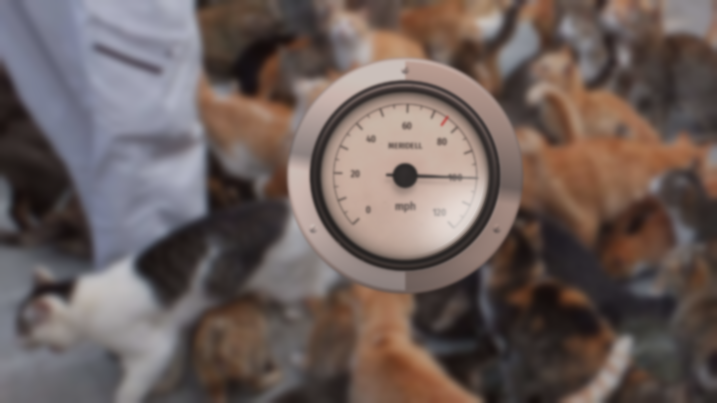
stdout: 100 mph
